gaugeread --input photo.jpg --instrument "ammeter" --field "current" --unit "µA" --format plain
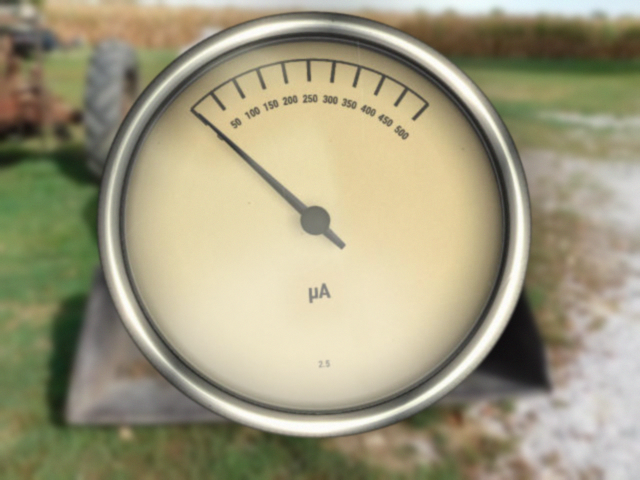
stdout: 0 µA
